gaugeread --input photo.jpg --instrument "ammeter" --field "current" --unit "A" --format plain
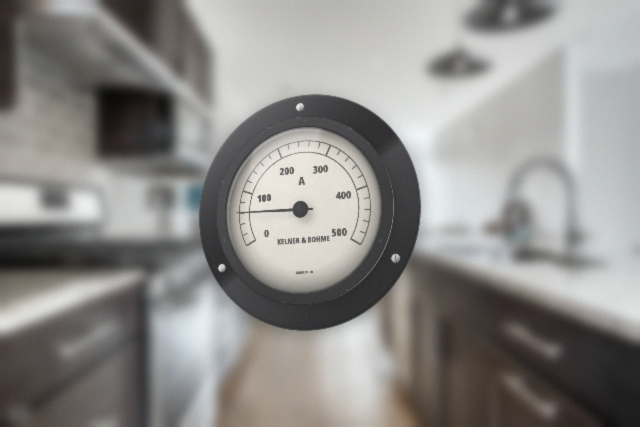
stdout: 60 A
